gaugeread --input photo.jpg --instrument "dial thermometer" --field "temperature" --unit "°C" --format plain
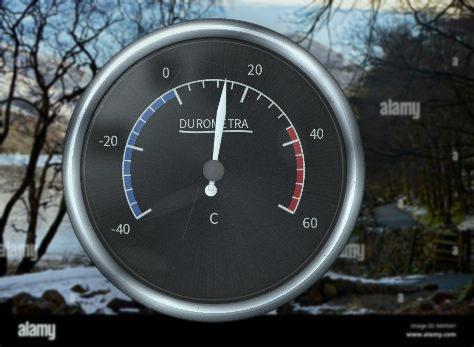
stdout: 14 °C
